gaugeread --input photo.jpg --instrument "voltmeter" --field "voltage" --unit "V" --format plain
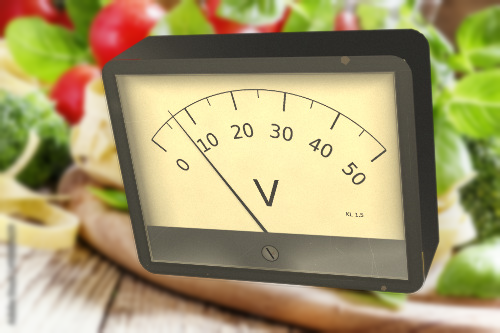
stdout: 7.5 V
